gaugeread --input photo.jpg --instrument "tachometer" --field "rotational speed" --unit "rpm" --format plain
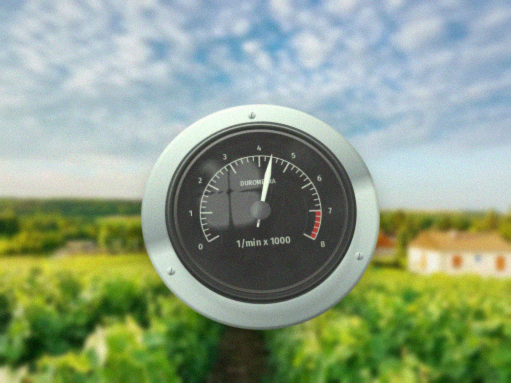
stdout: 4400 rpm
